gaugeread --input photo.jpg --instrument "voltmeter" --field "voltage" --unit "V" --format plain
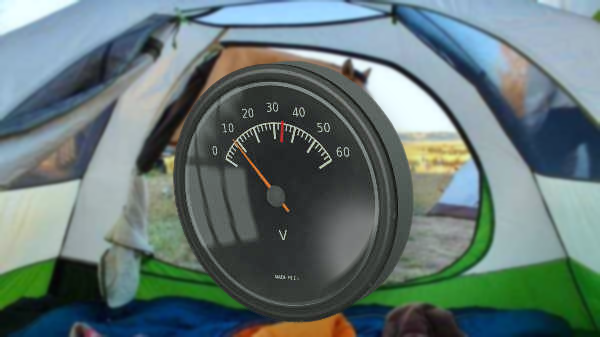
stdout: 10 V
